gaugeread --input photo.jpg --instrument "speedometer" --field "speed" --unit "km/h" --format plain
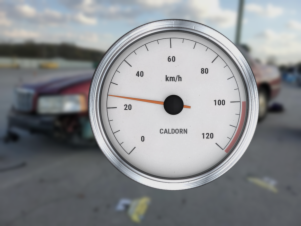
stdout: 25 km/h
